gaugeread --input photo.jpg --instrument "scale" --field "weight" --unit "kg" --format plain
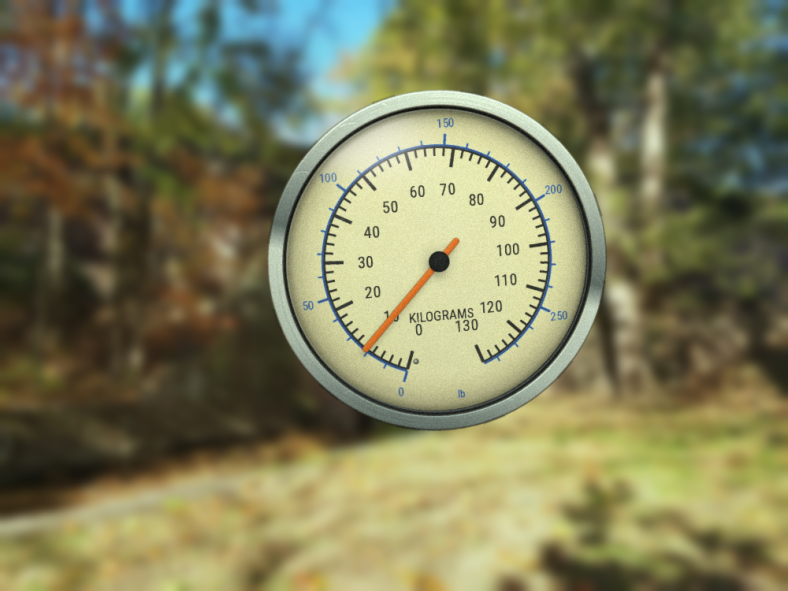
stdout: 10 kg
